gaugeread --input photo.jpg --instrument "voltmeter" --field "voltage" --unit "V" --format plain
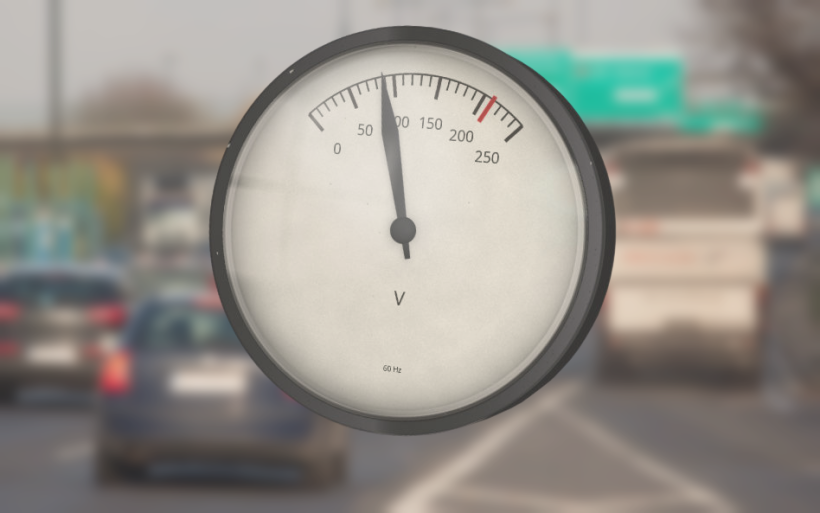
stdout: 90 V
